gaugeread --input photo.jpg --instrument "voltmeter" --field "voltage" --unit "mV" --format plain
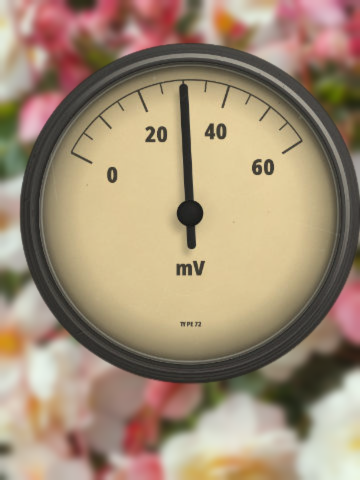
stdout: 30 mV
